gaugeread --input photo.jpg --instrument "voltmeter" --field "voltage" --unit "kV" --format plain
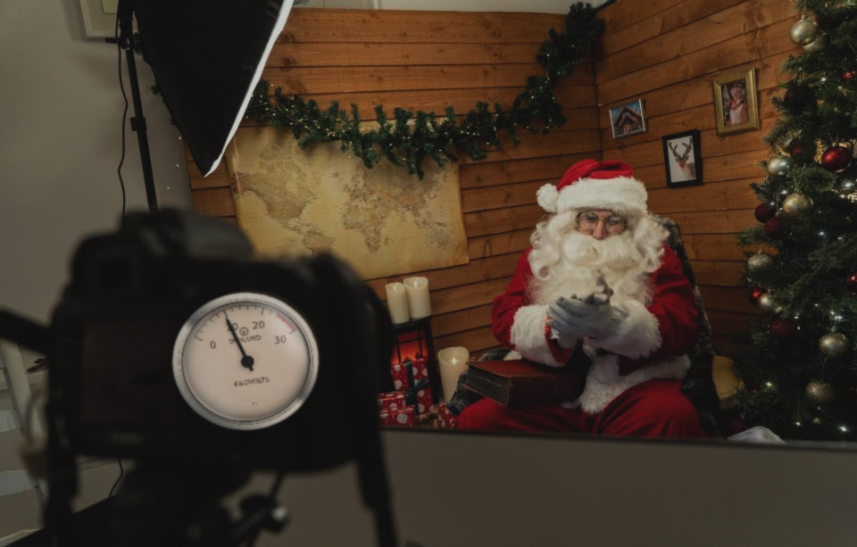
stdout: 10 kV
